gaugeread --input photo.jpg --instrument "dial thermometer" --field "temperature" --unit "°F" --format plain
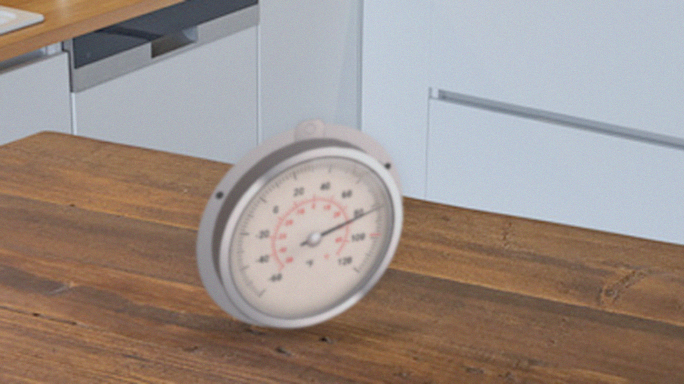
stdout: 80 °F
